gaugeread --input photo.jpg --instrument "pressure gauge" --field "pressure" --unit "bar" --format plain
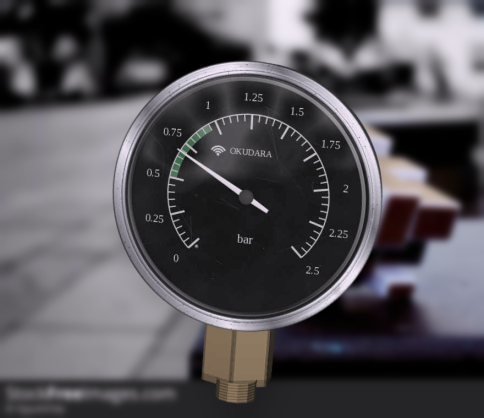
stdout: 0.7 bar
